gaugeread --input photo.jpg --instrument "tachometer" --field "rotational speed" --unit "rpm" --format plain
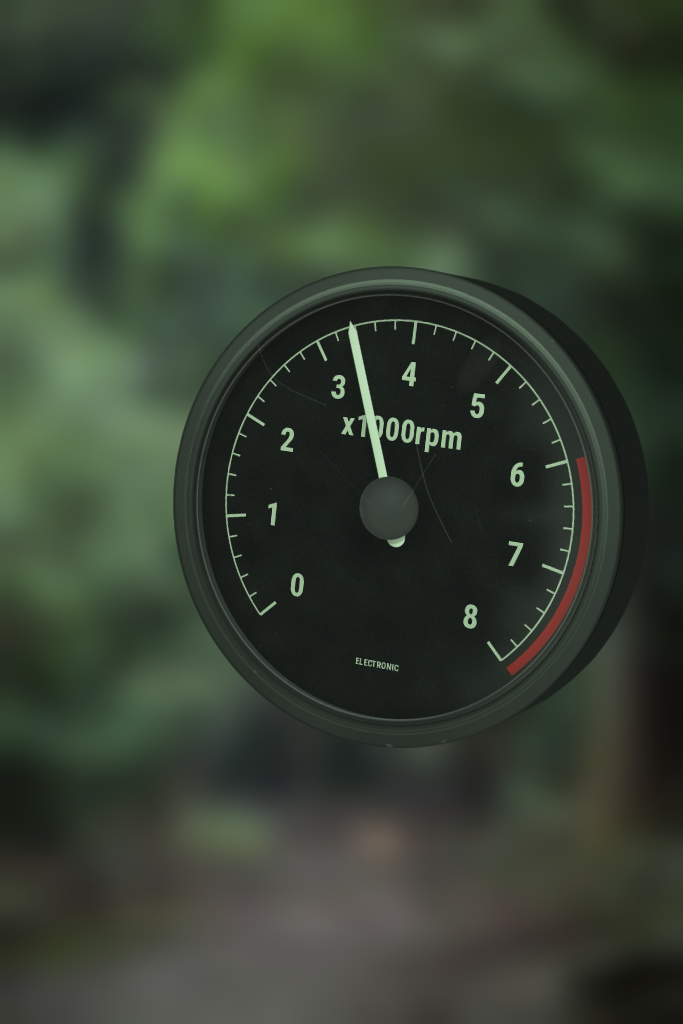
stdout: 3400 rpm
